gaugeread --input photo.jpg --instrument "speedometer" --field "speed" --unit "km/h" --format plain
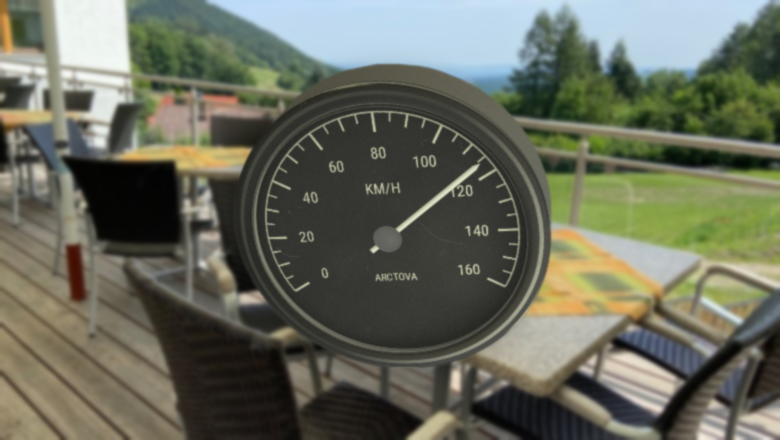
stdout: 115 km/h
